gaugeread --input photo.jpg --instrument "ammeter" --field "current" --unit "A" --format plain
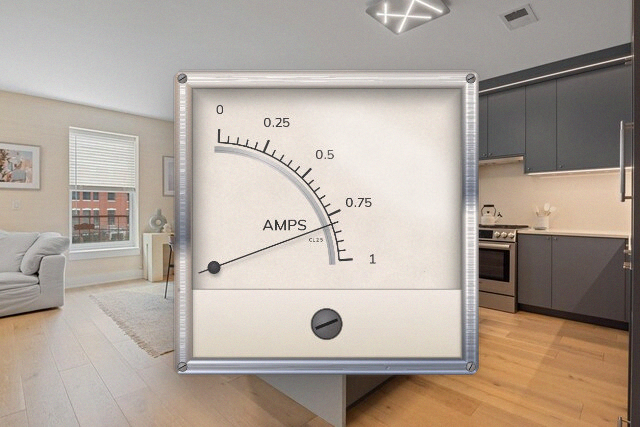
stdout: 0.8 A
